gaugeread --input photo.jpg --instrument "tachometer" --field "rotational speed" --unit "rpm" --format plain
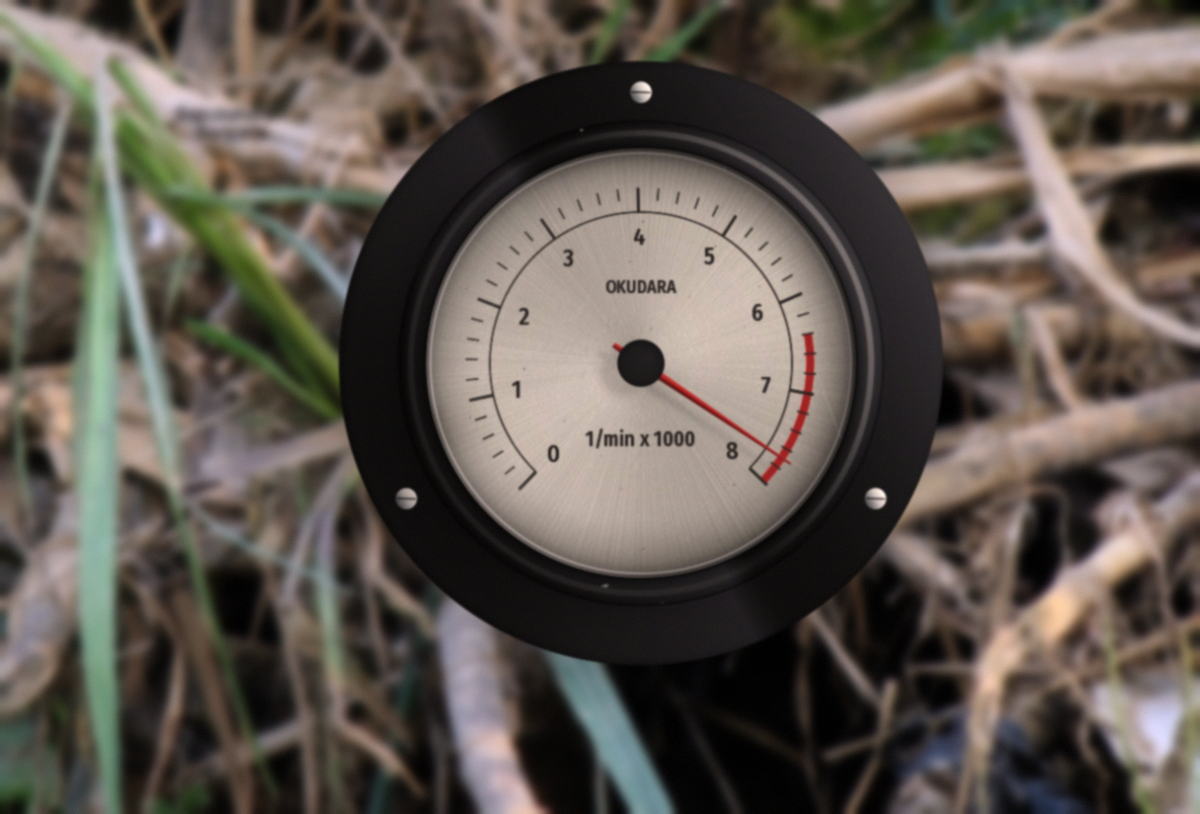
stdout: 7700 rpm
